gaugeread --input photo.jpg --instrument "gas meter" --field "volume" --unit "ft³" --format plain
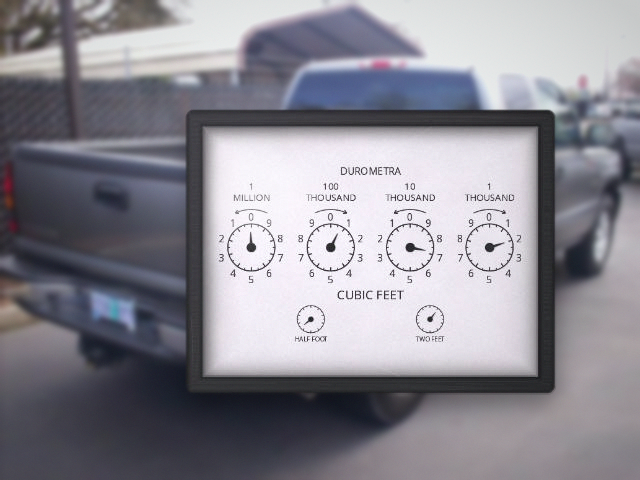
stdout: 7200 ft³
